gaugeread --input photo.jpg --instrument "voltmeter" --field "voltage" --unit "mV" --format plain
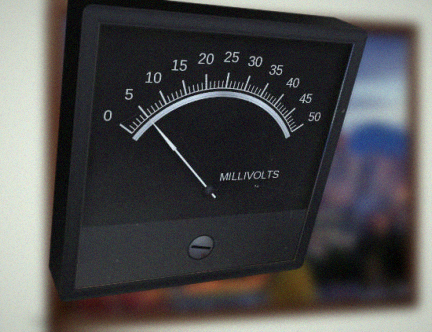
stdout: 5 mV
